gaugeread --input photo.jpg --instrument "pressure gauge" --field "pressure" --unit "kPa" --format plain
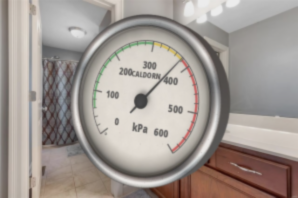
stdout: 380 kPa
